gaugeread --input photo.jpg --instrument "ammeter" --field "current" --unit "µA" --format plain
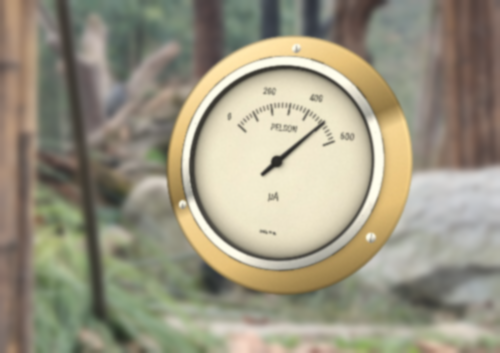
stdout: 500 µA
